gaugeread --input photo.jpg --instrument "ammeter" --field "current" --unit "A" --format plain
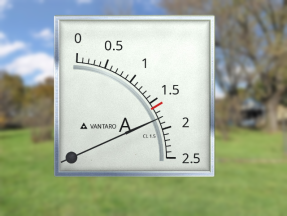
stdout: 1.8 A
